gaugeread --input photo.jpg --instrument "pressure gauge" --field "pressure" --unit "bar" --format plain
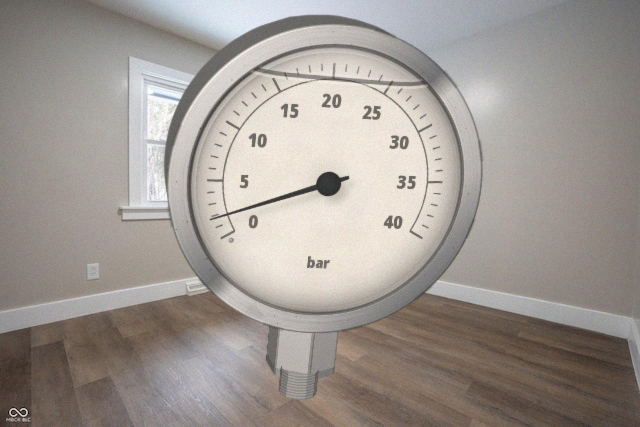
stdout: 2 bar
